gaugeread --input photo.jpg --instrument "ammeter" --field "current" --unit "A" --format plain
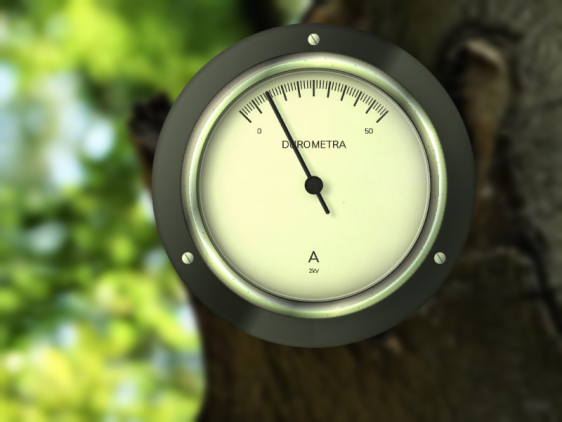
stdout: 10 A
